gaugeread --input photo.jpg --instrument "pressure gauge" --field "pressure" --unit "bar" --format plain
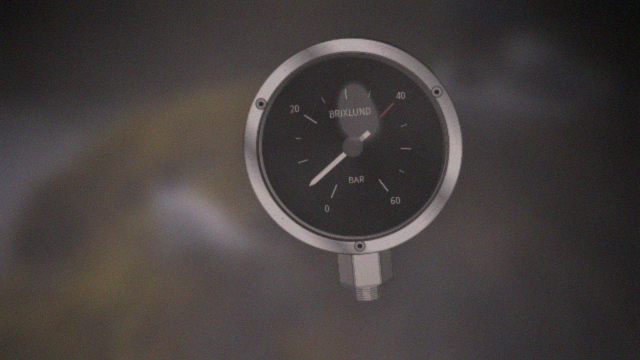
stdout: 5 bar
